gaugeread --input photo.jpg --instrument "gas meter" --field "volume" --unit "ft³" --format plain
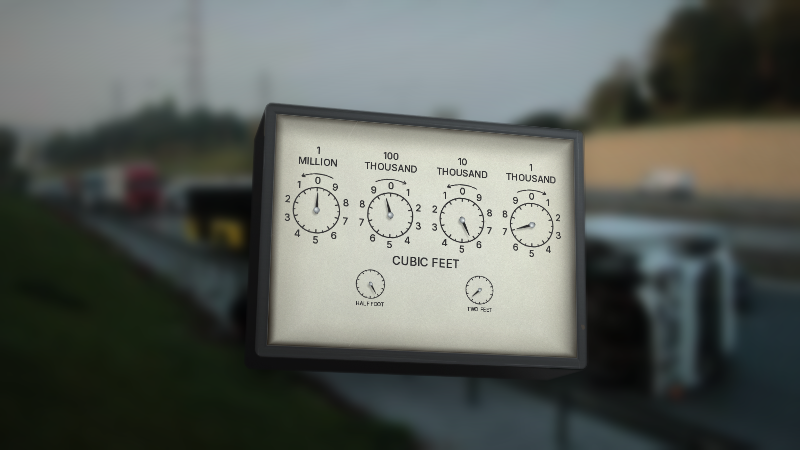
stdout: 995700 ft³
